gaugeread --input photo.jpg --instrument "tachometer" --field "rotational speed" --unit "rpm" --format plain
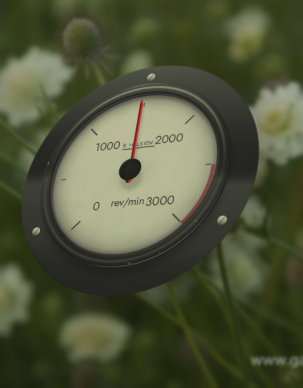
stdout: 1500 rpm
